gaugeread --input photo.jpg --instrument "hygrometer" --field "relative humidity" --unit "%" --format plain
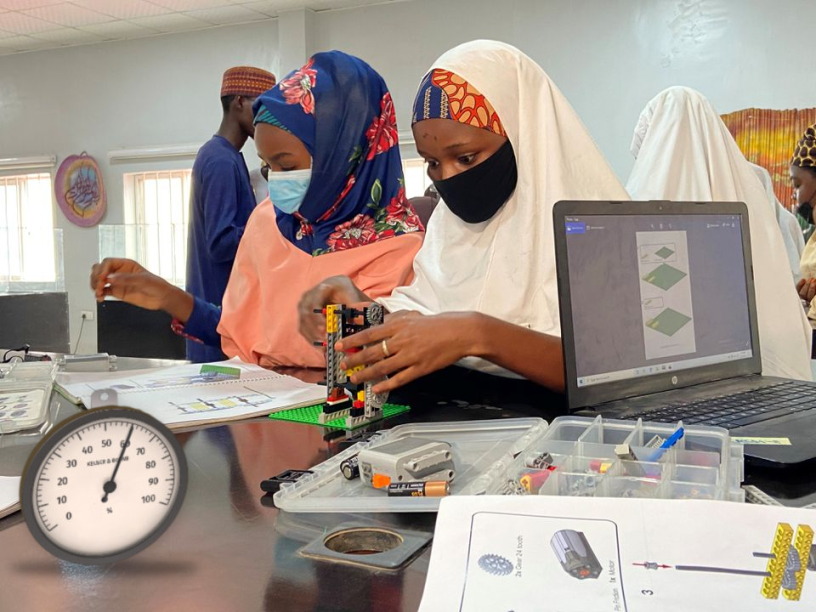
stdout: 60 %
